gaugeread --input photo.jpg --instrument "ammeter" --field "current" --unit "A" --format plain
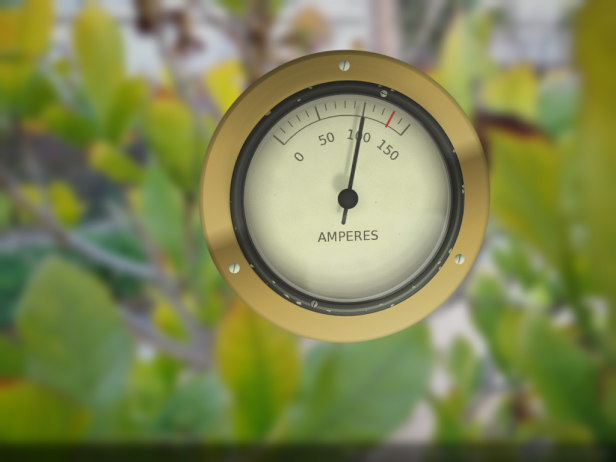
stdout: 100 A
